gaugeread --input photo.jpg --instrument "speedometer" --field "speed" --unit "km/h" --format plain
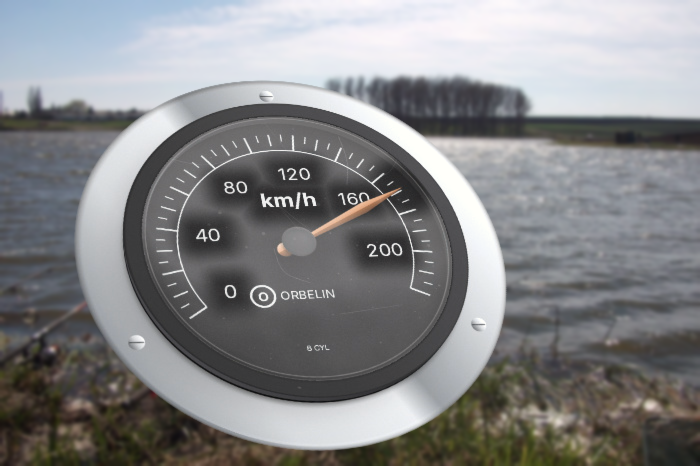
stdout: 170 km/h
